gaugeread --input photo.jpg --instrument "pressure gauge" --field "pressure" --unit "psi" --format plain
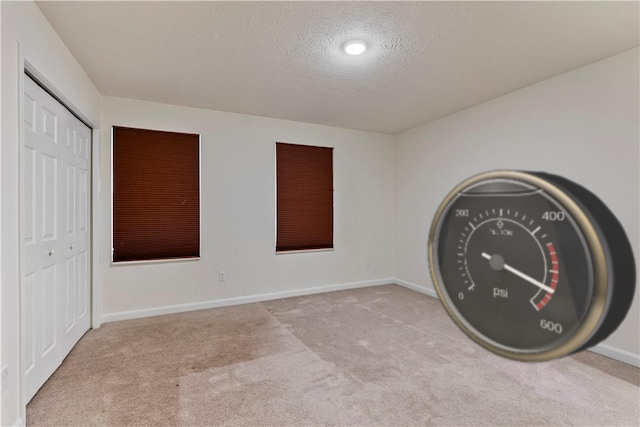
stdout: 540 psi
